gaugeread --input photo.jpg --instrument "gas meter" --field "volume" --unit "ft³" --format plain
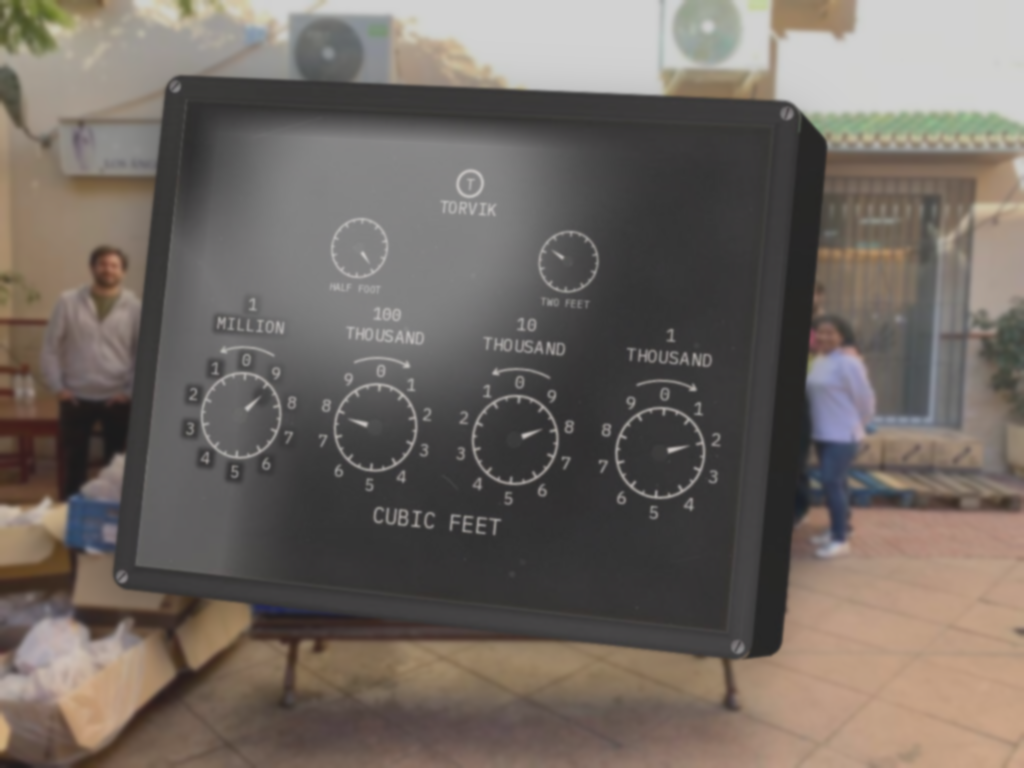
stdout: 878200 ft³
